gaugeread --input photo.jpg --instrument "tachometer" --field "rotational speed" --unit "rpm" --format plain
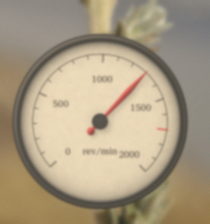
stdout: 1300 rpm
